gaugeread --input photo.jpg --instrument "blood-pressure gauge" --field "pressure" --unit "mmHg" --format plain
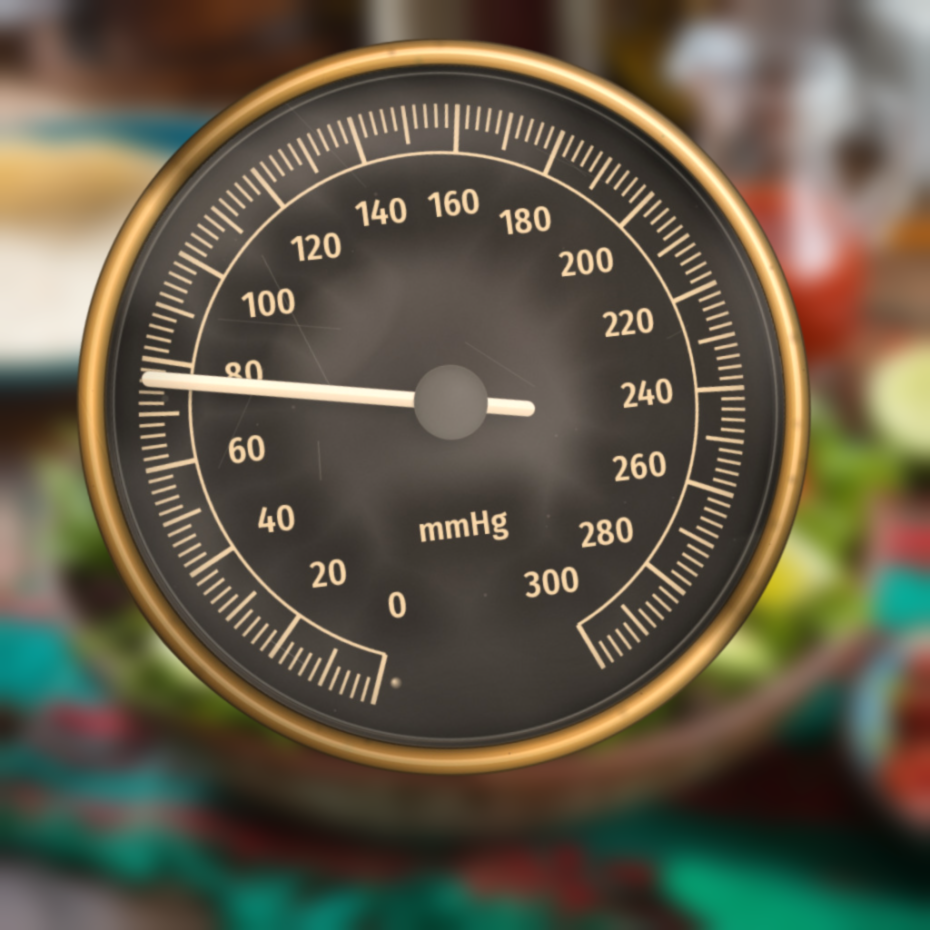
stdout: 76 mmHg
